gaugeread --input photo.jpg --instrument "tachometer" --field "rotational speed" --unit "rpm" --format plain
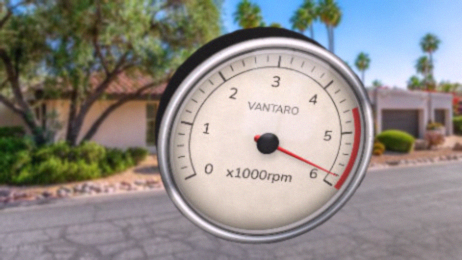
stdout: 5800 rpm
